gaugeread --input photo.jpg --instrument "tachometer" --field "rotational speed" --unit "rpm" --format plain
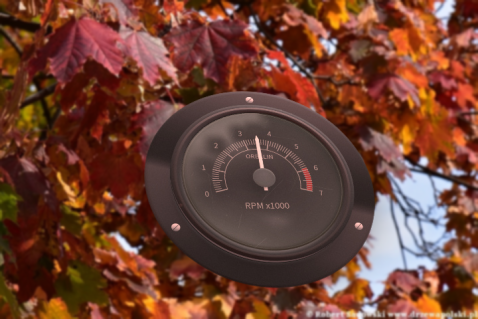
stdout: 3500 rpm
